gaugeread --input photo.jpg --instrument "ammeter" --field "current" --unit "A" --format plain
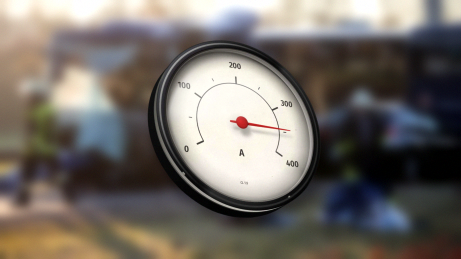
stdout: 350 A
